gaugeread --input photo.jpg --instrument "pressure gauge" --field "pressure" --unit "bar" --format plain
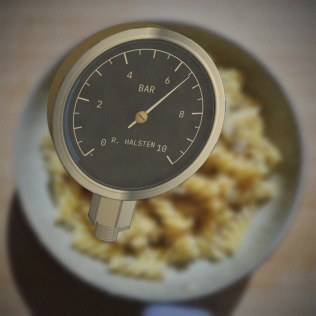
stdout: 6.5 bar
